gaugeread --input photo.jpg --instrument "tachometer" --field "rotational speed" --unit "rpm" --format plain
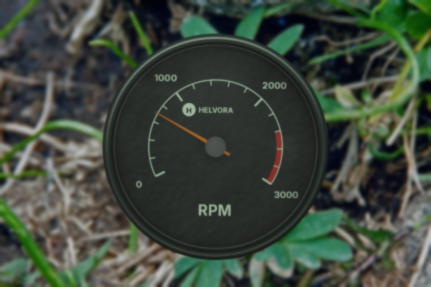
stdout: 700 rpm
